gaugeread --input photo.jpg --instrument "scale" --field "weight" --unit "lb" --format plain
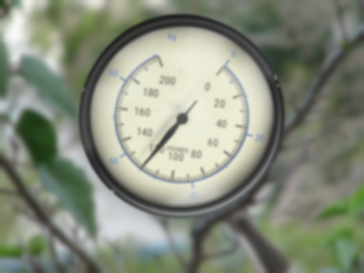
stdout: 120 lb
